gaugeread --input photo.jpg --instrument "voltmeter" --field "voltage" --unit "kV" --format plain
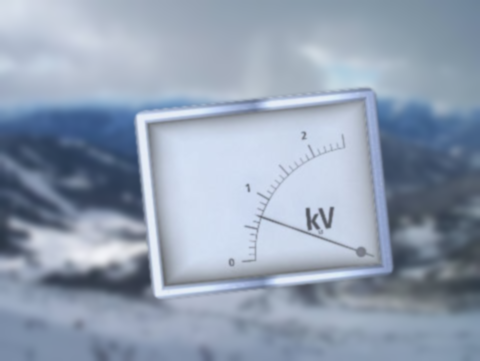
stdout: 0.7 kV
